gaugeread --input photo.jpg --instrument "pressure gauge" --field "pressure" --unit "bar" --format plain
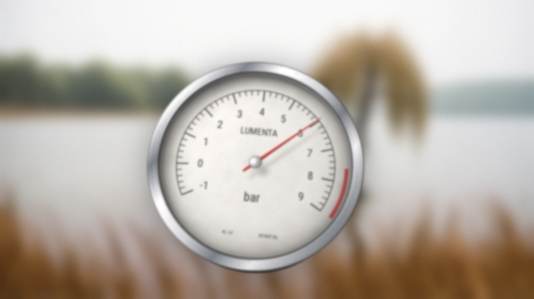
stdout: 6 bar
